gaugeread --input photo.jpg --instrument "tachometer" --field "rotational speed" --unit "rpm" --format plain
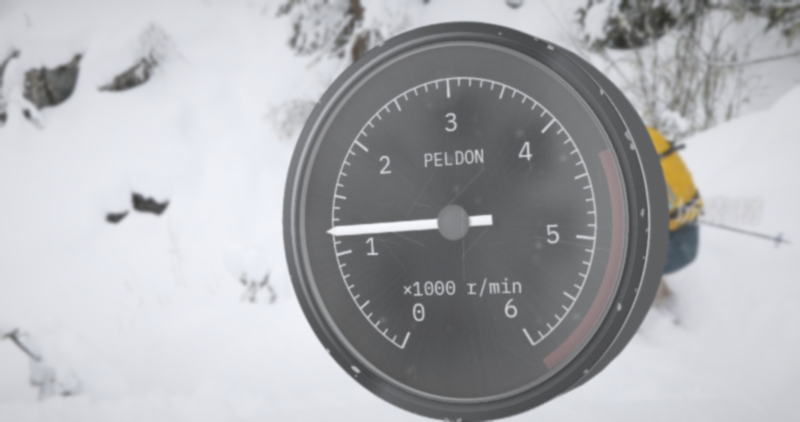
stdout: 1200 rpm
